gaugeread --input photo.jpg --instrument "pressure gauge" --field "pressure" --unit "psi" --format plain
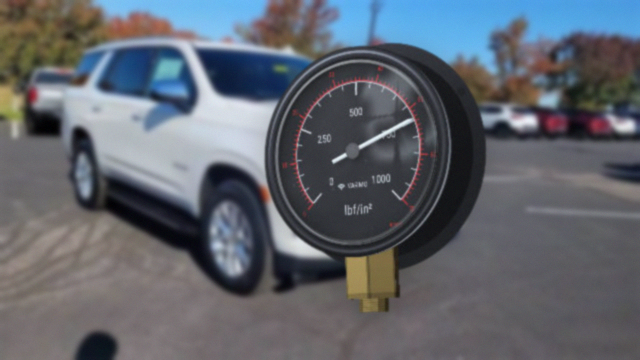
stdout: 750 psi
